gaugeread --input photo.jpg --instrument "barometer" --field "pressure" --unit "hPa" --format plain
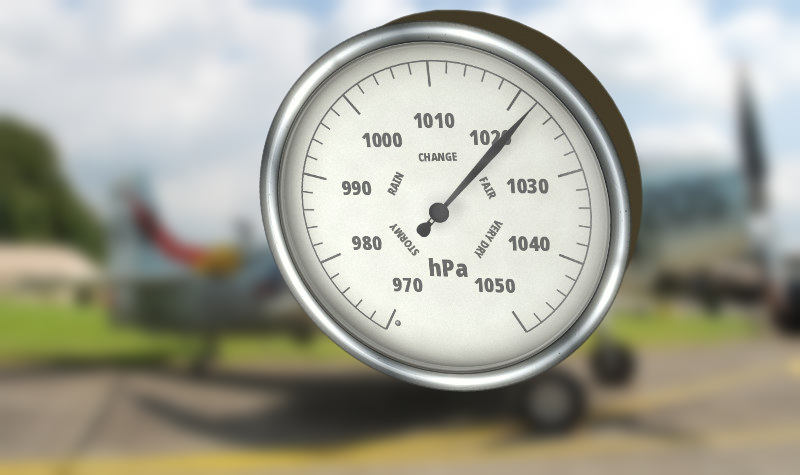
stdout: 1022 hPa
